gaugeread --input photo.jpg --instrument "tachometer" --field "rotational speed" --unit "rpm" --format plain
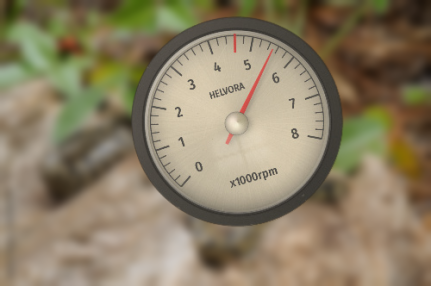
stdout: 5500 rpm
